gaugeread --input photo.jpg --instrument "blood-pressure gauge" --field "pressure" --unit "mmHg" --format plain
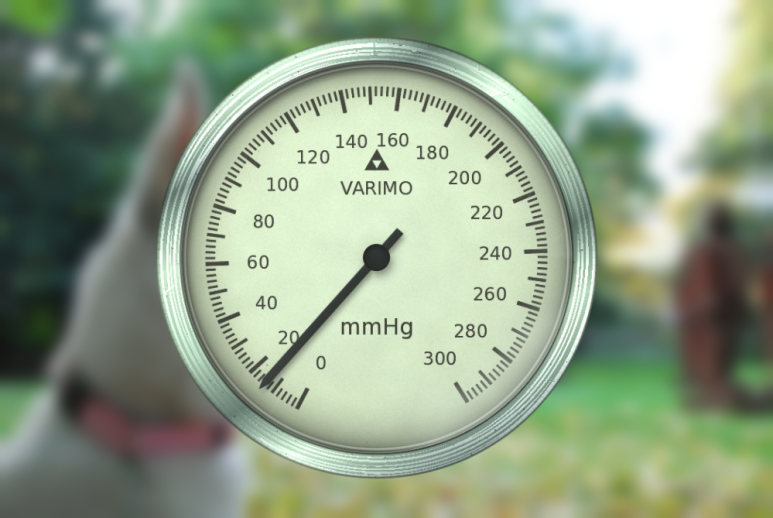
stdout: 14 mmHg
